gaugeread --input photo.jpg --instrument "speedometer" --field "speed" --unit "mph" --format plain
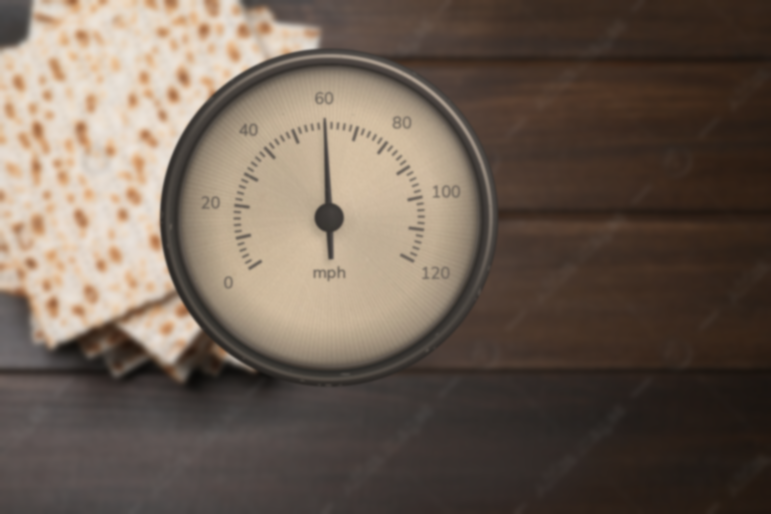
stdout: 60 mph
